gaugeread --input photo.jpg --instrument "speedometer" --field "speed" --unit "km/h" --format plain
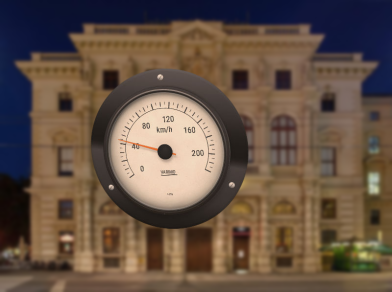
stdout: 45 km/h
